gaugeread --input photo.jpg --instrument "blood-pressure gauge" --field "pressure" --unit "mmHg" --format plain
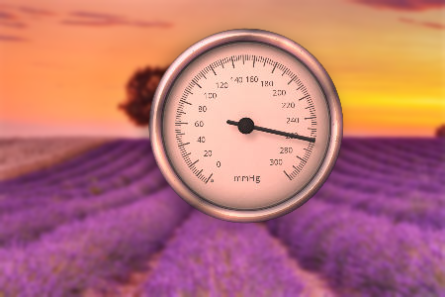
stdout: 260 mmHg
